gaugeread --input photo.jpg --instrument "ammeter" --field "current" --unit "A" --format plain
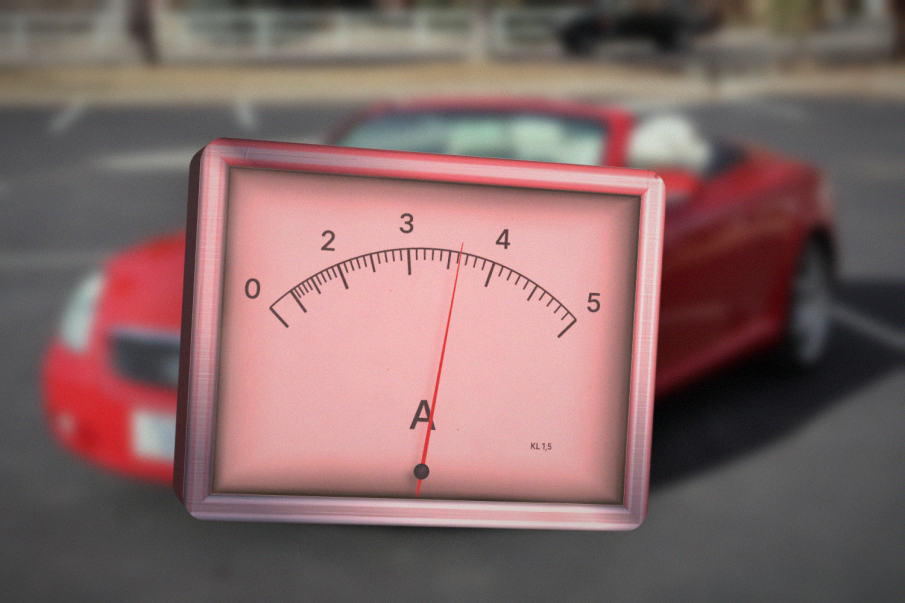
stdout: 3.6 A
